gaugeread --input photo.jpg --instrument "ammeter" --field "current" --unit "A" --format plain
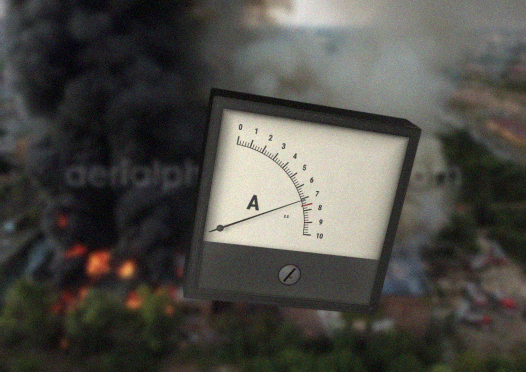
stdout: 7 A
